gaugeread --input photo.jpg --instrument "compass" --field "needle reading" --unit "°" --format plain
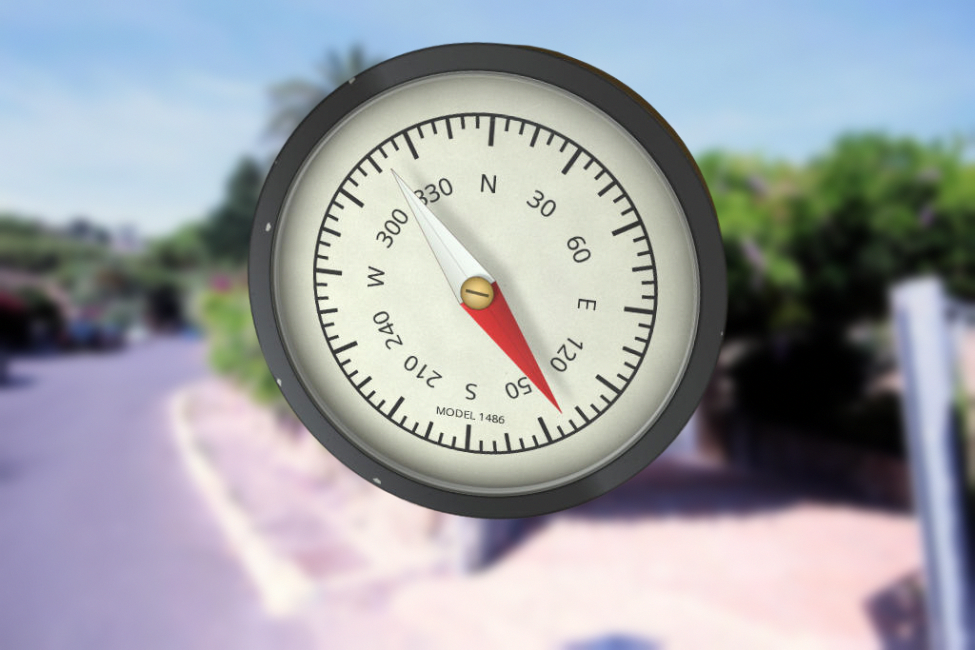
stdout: 140 °
